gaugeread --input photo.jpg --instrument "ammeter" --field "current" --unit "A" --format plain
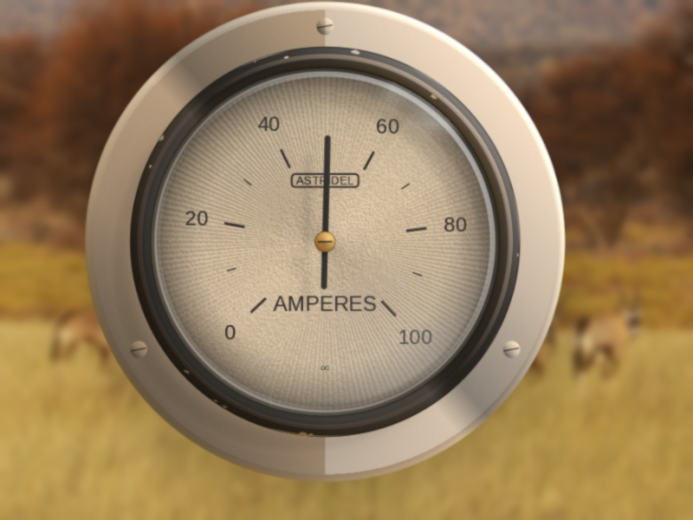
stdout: 50 A
